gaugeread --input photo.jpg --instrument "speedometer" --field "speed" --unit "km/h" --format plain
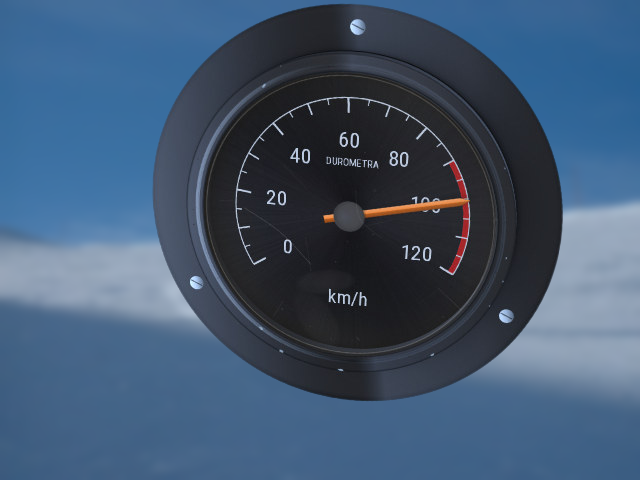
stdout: 100 km/h
